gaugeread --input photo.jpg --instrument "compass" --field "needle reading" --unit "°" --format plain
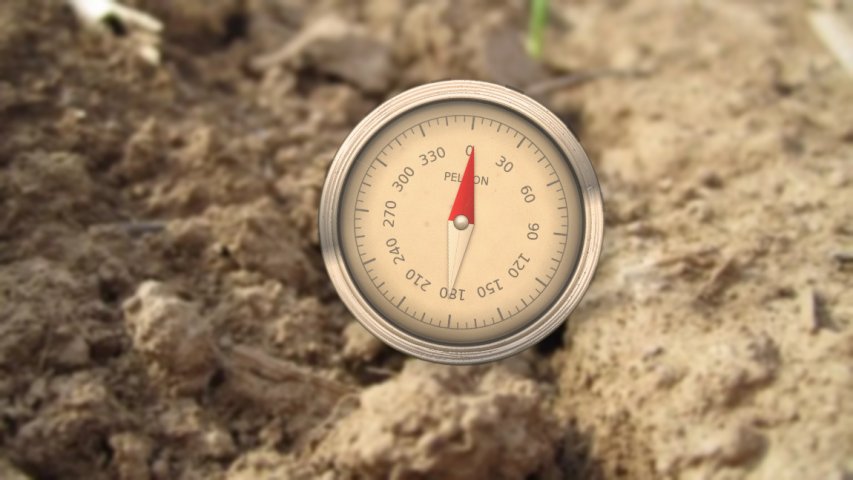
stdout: 2.5 °
